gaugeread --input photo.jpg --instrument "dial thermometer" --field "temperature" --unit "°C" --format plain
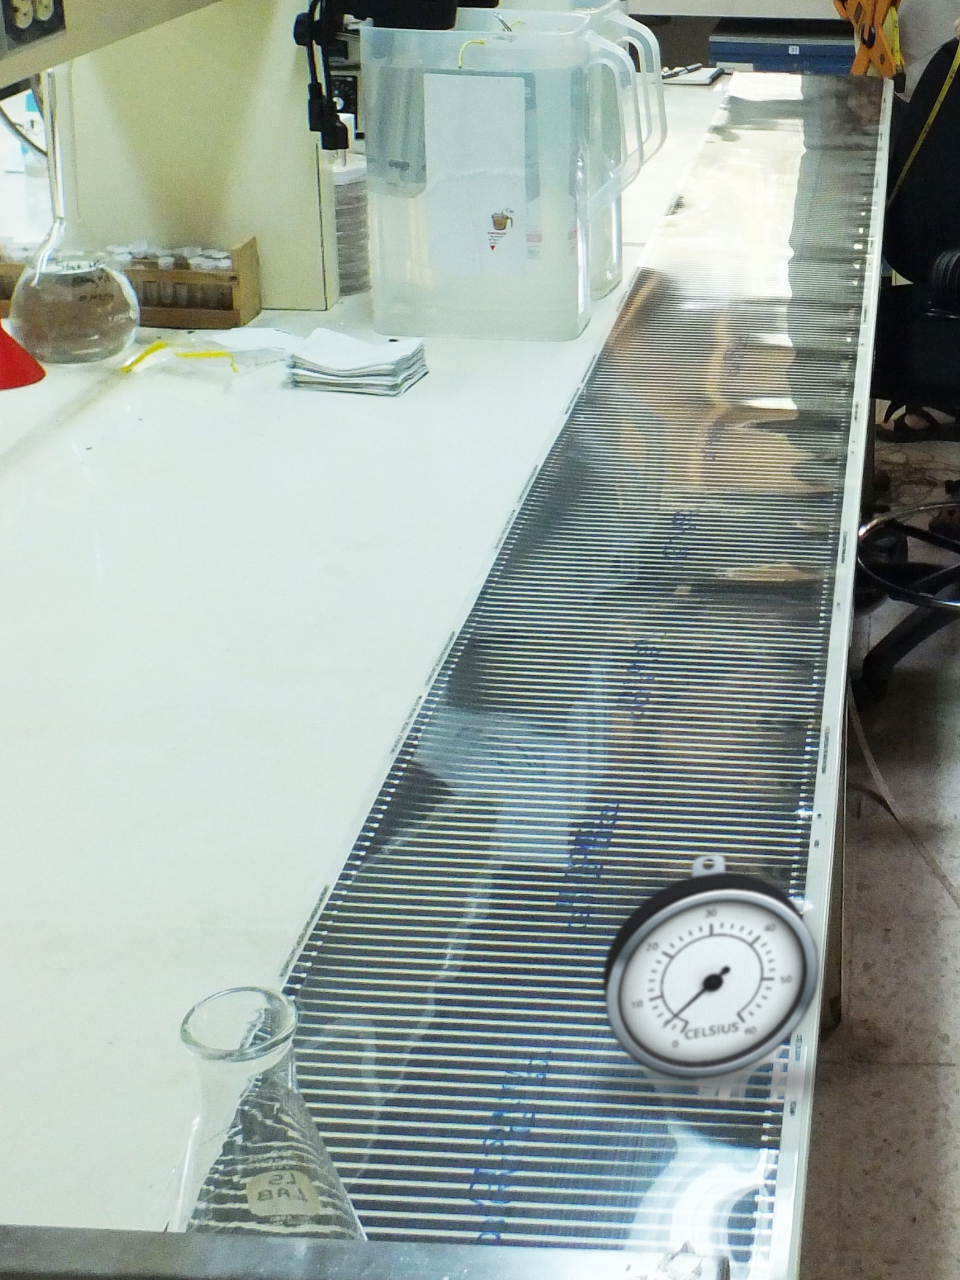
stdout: 4 °C
